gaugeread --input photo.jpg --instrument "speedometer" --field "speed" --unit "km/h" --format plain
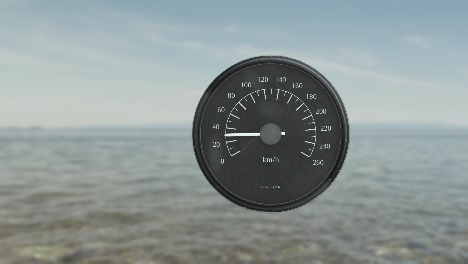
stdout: 30 km/h
